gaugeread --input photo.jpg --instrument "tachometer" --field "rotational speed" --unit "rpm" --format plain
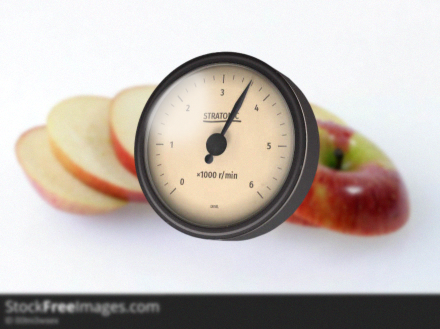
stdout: 3600 rpm
